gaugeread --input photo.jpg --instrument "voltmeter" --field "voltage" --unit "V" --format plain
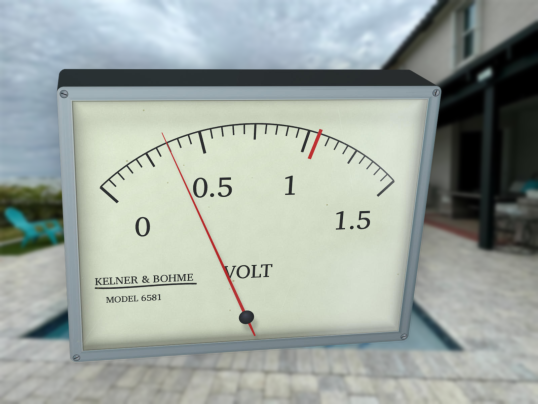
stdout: 0.35 V
